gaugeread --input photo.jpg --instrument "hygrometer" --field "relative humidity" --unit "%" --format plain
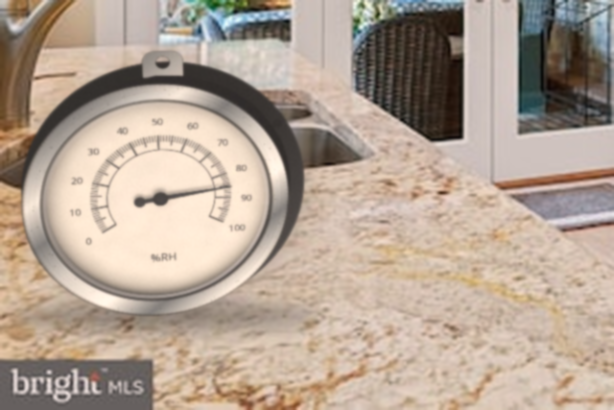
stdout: 85 %
